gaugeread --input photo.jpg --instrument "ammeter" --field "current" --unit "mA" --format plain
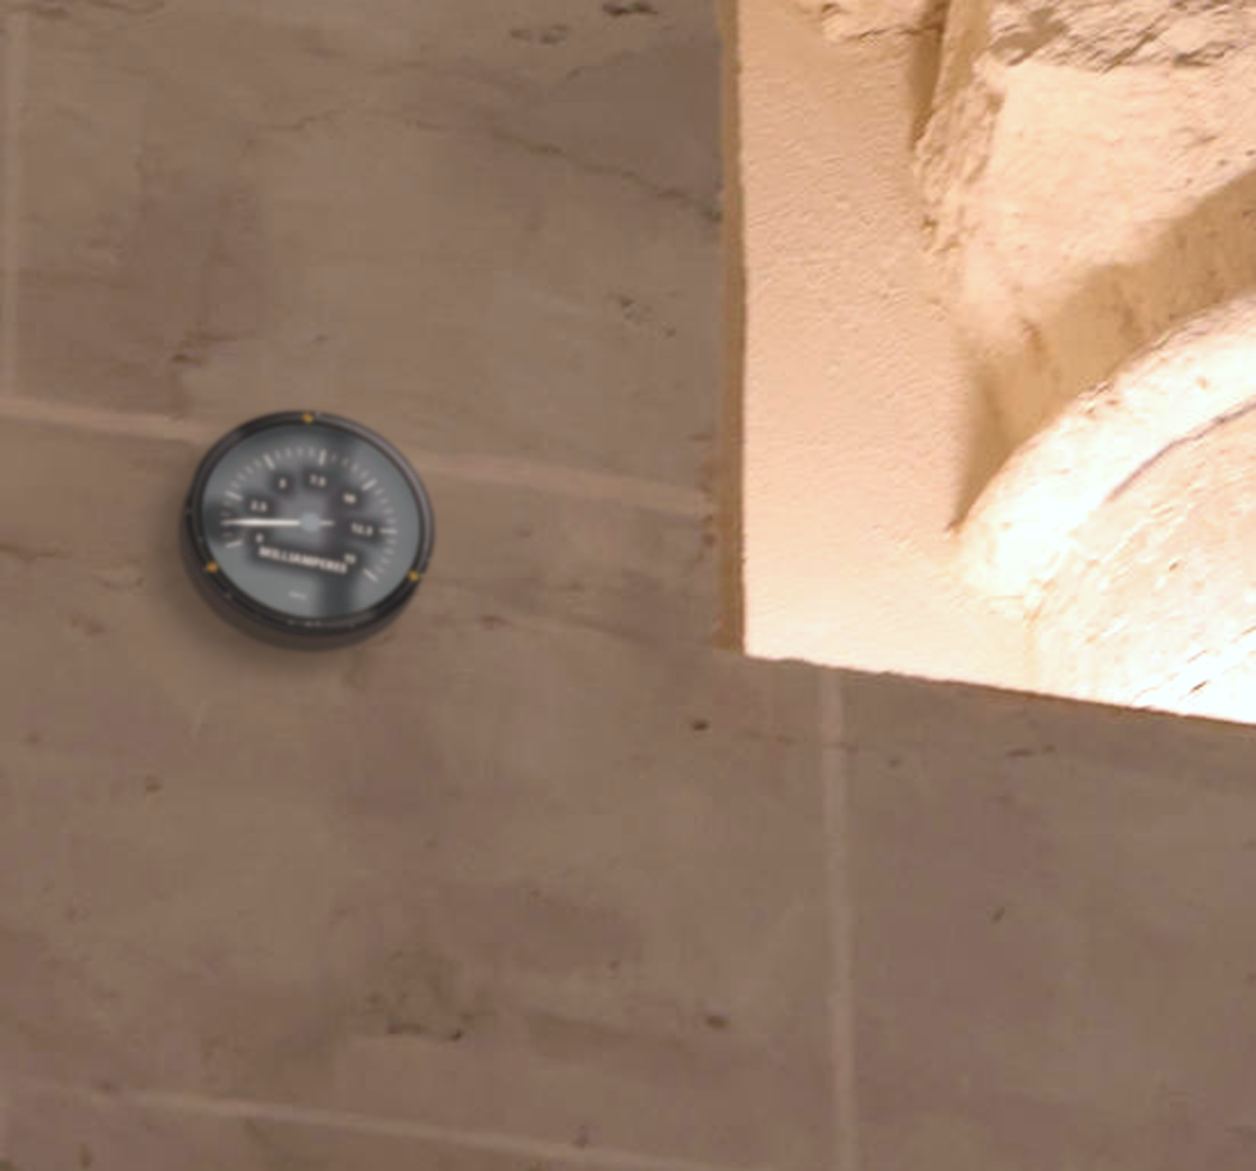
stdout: 1 mA
